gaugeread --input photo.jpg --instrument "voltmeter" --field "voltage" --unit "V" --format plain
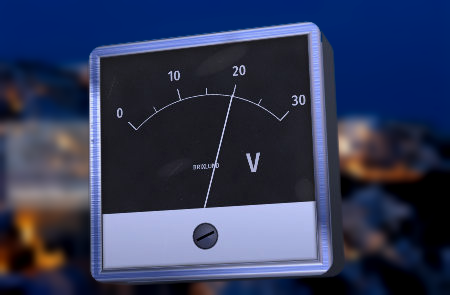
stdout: 20 V
